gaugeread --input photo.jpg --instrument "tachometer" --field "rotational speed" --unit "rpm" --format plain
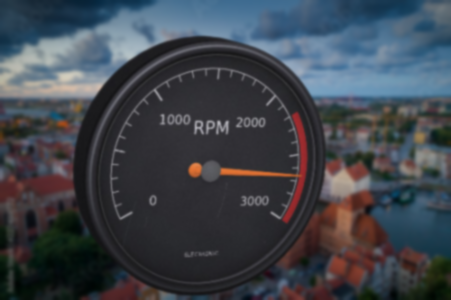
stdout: 2650 rpm
